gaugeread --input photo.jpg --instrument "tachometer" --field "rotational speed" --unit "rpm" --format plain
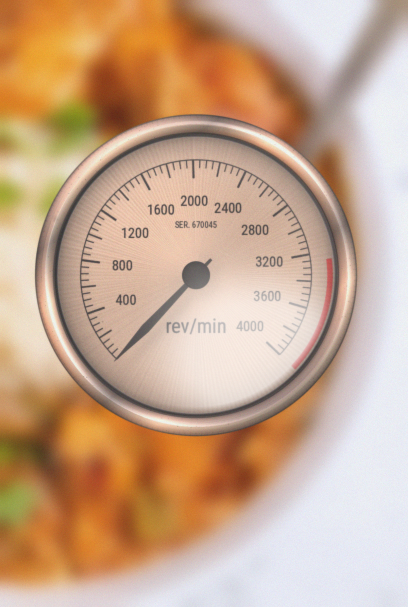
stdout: 0 rpm
